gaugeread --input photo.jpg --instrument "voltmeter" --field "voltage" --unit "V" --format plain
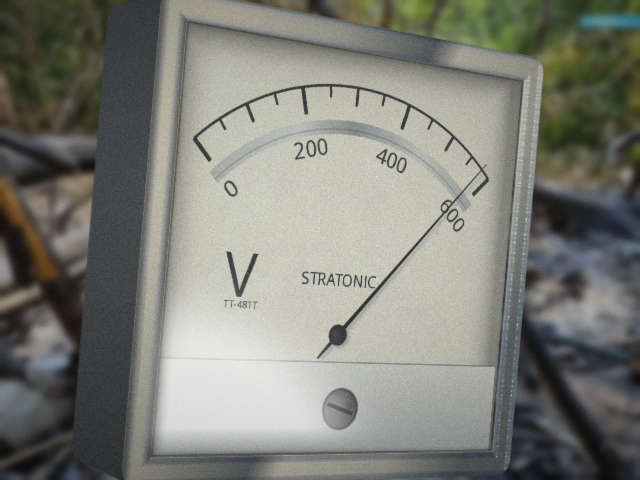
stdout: 575 V
